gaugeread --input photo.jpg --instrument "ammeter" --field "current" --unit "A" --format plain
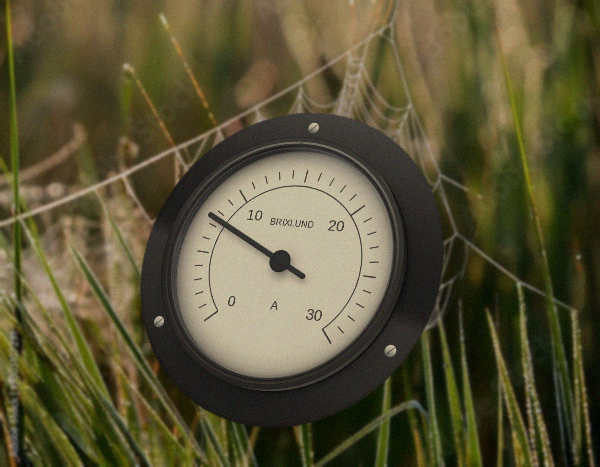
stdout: 7.5 A
